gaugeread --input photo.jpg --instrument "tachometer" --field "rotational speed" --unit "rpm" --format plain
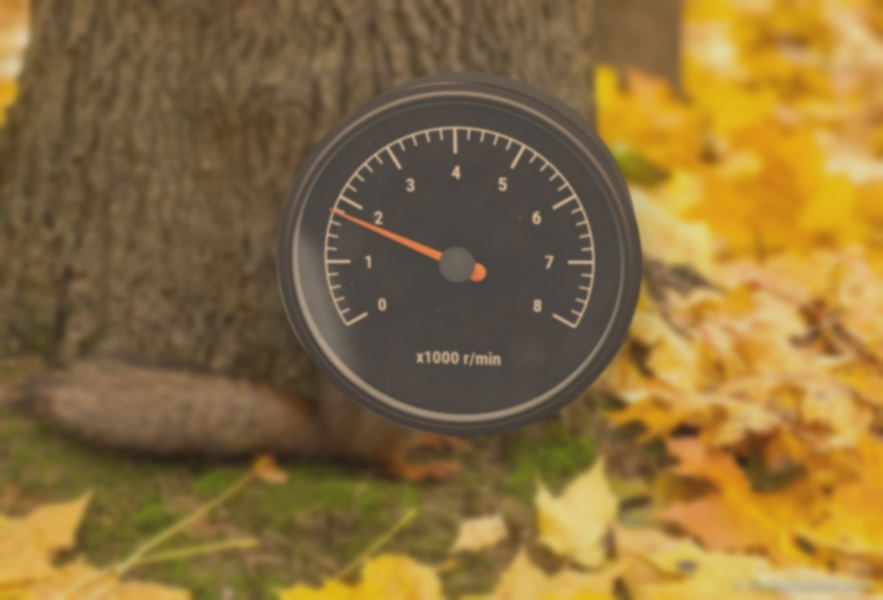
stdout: 1800 rpm
